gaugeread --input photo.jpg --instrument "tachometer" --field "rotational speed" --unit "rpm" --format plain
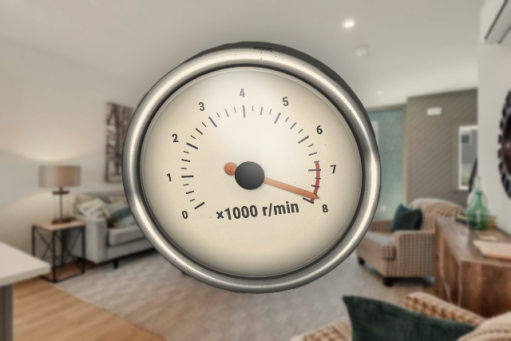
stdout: 7750 rpm
